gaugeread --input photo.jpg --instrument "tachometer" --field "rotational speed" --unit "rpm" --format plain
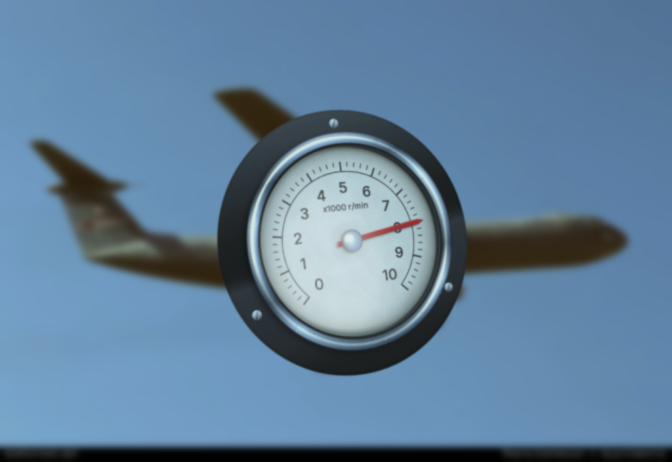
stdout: 8000 rpm
